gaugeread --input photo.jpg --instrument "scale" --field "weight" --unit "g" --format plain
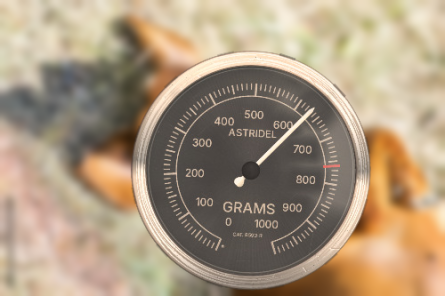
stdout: 630 g
